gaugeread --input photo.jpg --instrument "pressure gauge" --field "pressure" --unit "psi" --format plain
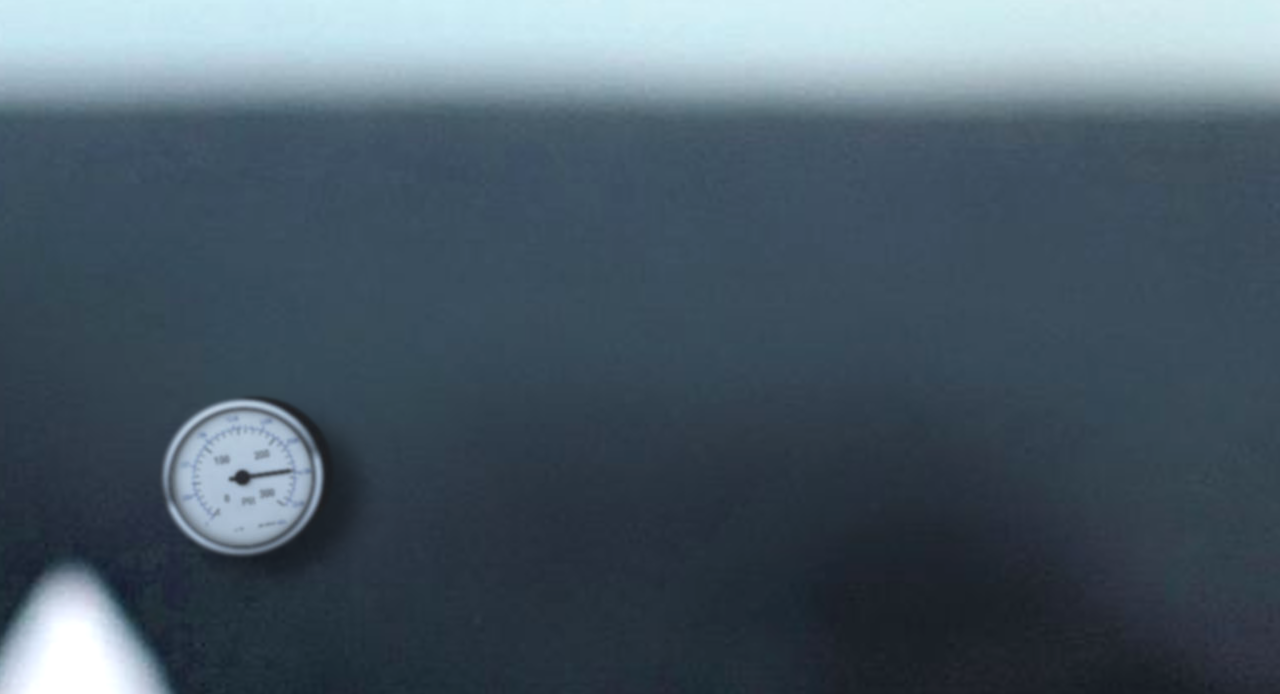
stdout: 250 psi
